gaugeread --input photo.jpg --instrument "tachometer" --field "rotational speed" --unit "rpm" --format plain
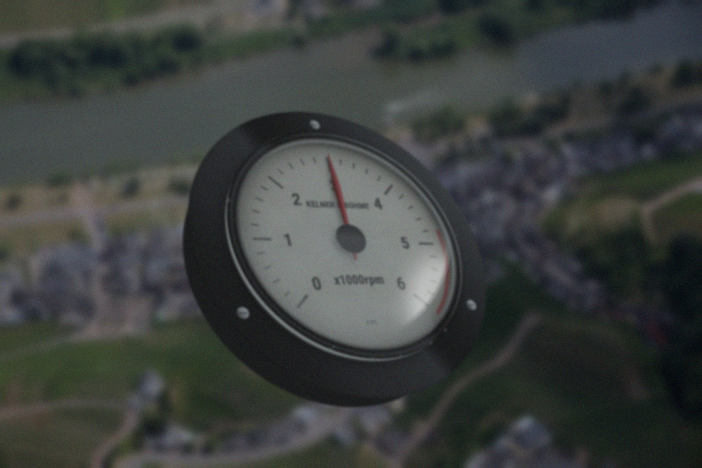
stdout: 3000 rpm
